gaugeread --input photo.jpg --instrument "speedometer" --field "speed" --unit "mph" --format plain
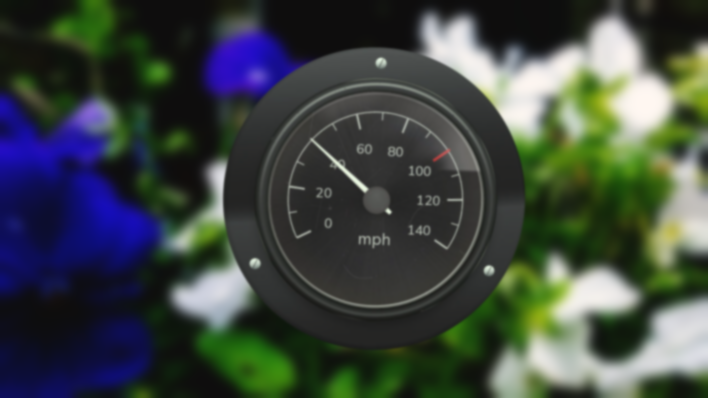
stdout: 40 mph
